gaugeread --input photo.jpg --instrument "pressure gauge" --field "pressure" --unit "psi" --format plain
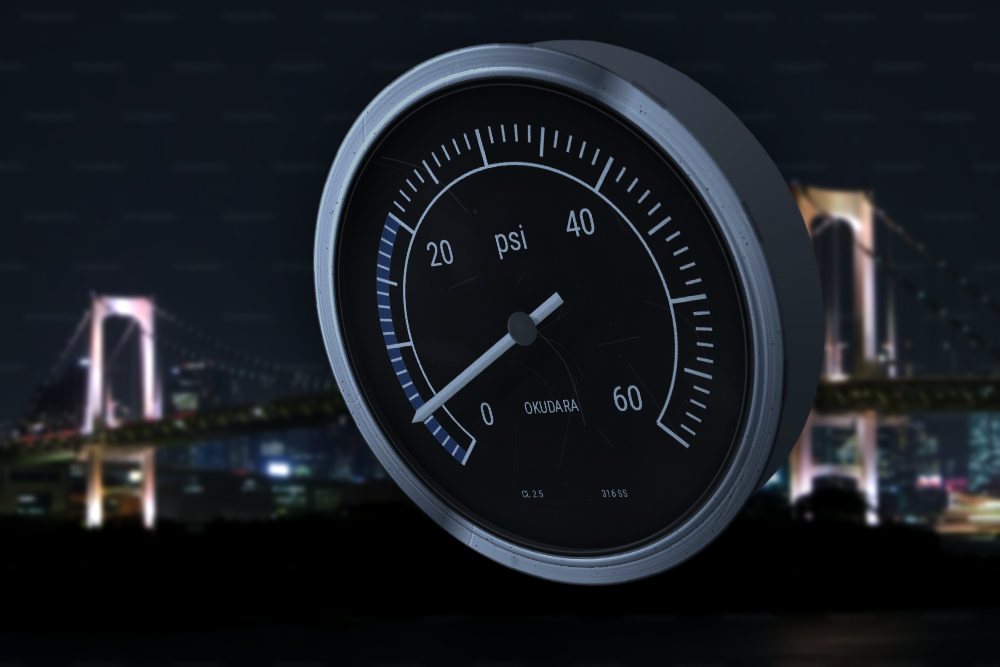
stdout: 4.5 psi
